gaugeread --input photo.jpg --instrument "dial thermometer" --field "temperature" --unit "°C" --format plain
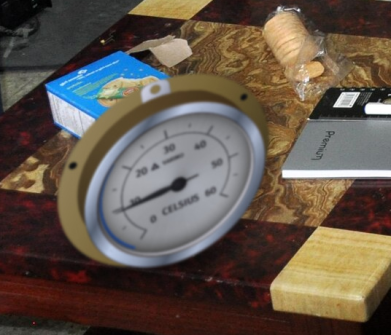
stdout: 10 °C
